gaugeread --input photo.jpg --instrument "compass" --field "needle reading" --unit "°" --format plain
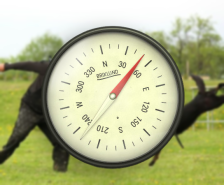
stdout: 50 °
